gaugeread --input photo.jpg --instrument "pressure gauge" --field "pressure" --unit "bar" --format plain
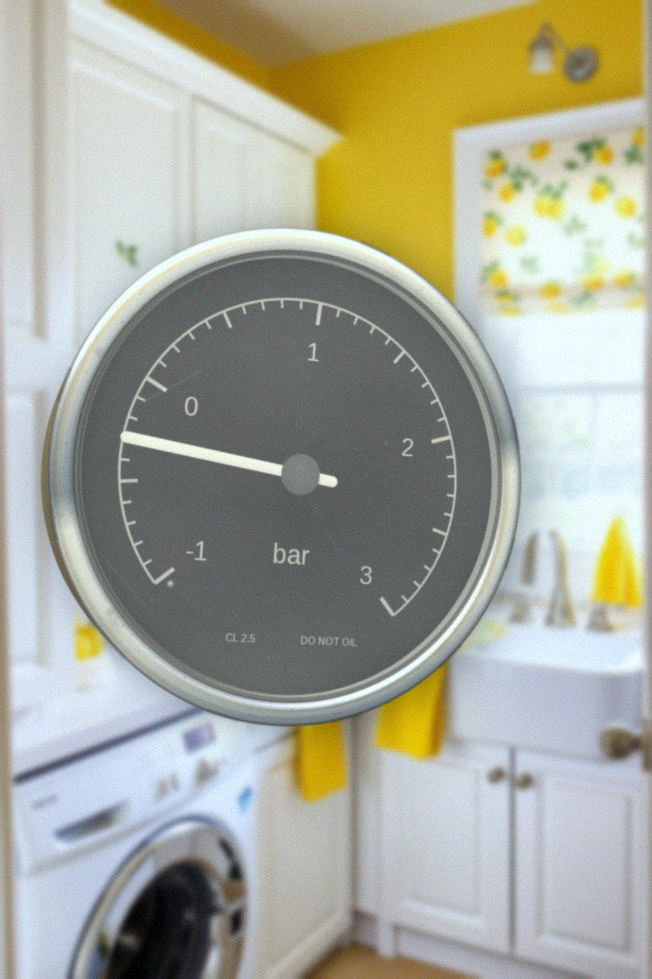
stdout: -0.3 bar
